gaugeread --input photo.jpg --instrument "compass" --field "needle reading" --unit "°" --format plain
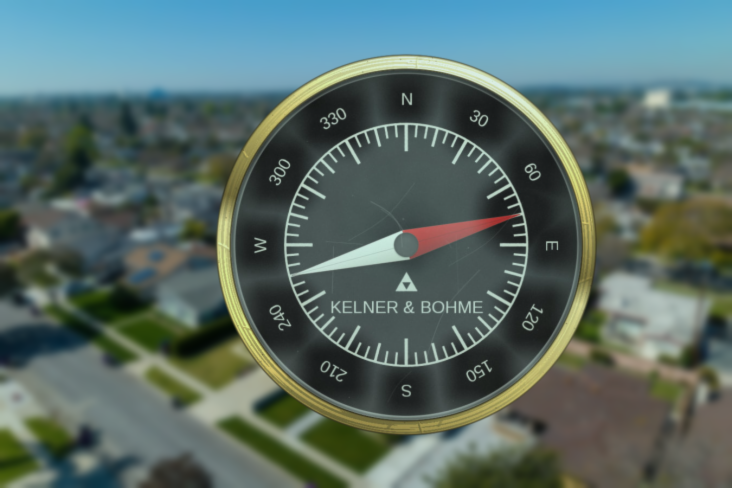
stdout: 75 °
